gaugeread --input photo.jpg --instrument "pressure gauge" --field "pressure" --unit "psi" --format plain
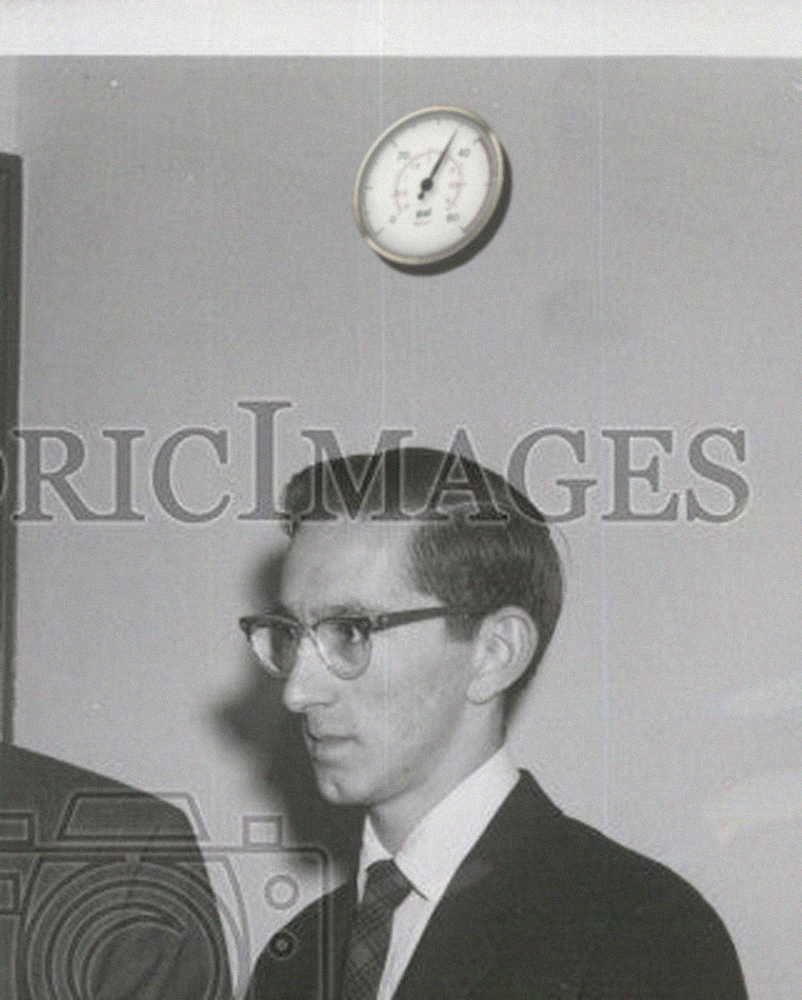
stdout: 35 psi
